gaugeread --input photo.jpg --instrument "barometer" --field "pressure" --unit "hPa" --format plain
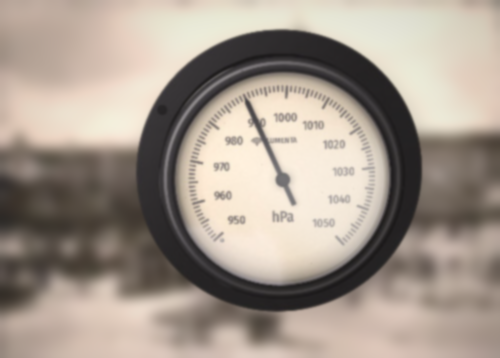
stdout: 990 hPa
